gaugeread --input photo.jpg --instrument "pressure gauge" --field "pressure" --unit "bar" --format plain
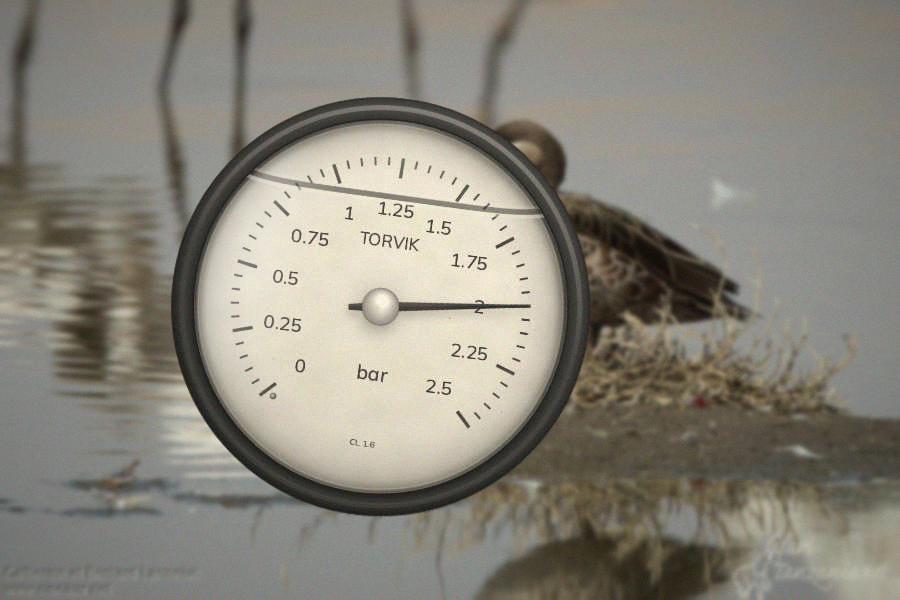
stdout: 2 bar
